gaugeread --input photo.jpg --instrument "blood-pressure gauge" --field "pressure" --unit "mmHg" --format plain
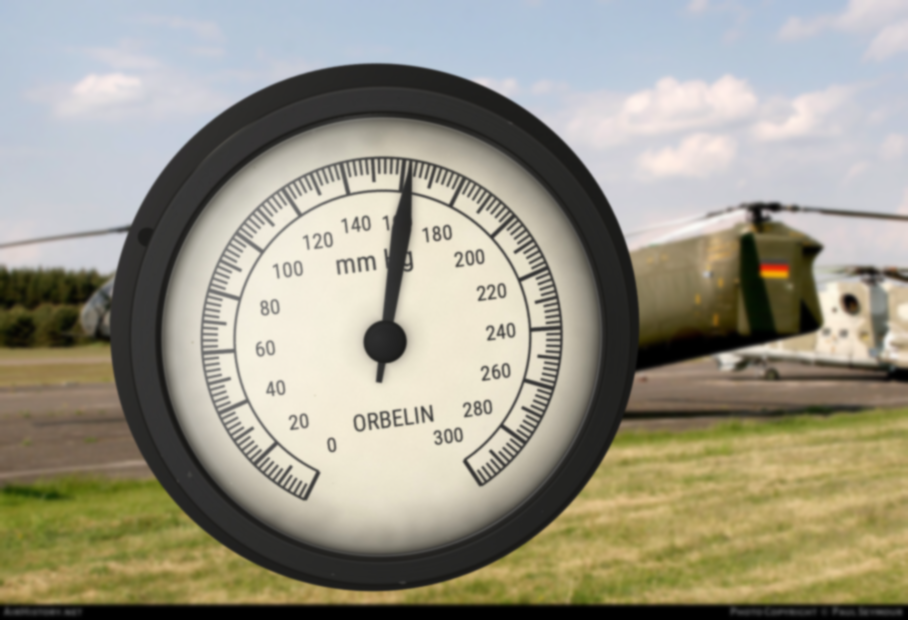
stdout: 162 mmHg
